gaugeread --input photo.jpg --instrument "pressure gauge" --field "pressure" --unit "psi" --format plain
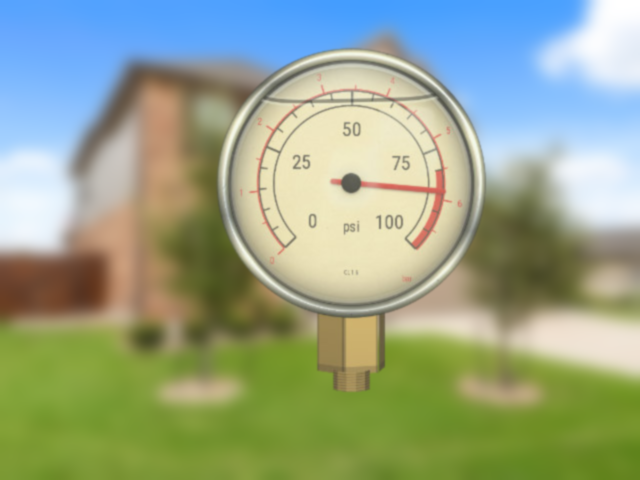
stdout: 85 psi
